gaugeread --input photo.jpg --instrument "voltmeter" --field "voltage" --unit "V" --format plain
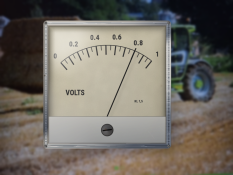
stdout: 0.8 V
